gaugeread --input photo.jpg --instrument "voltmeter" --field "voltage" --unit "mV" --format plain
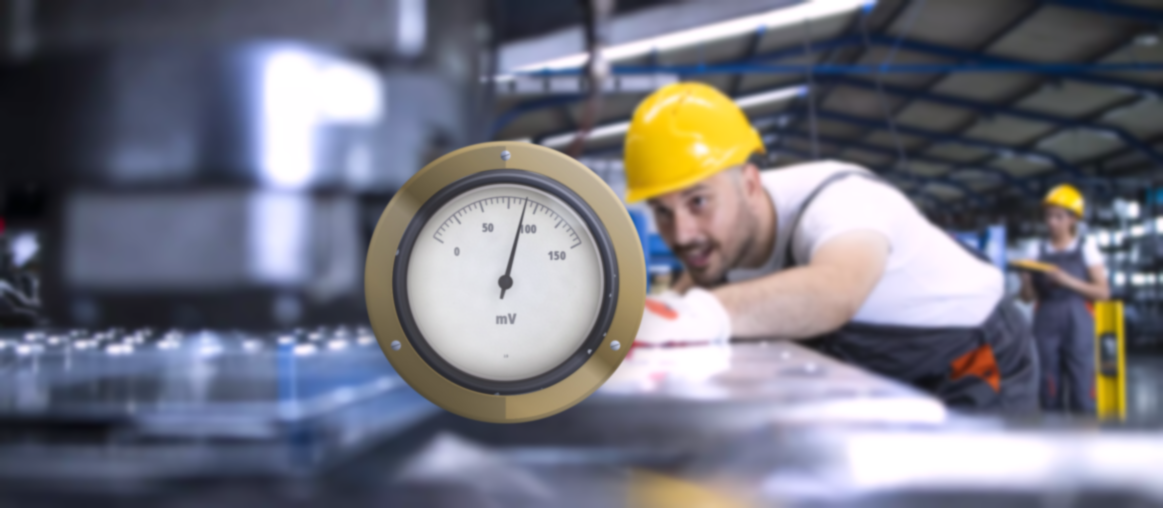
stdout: 90 mV
